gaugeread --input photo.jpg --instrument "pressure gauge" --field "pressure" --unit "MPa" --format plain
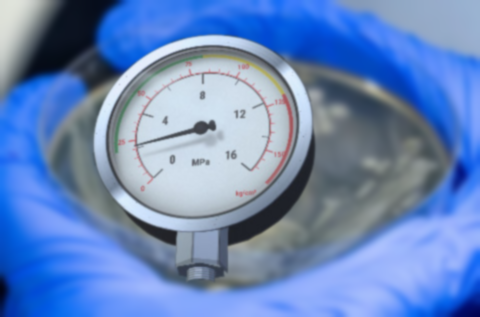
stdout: 2 MPa
